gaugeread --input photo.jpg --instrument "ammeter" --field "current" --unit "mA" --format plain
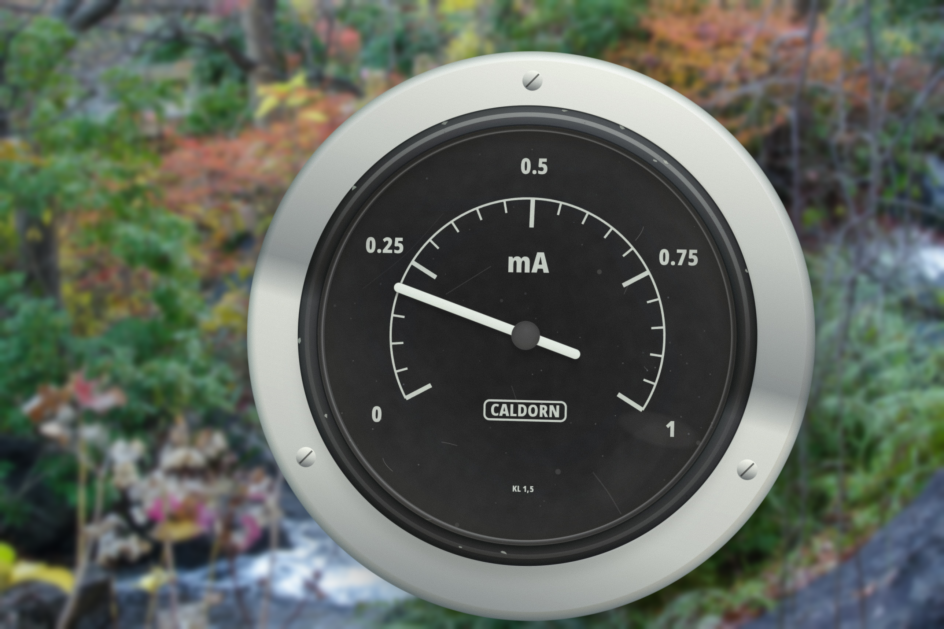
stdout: 0.2 mA
